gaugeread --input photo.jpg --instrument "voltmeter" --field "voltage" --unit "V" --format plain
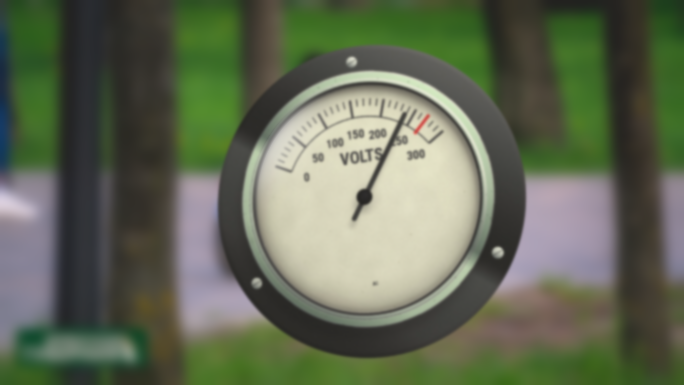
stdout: 240 V
